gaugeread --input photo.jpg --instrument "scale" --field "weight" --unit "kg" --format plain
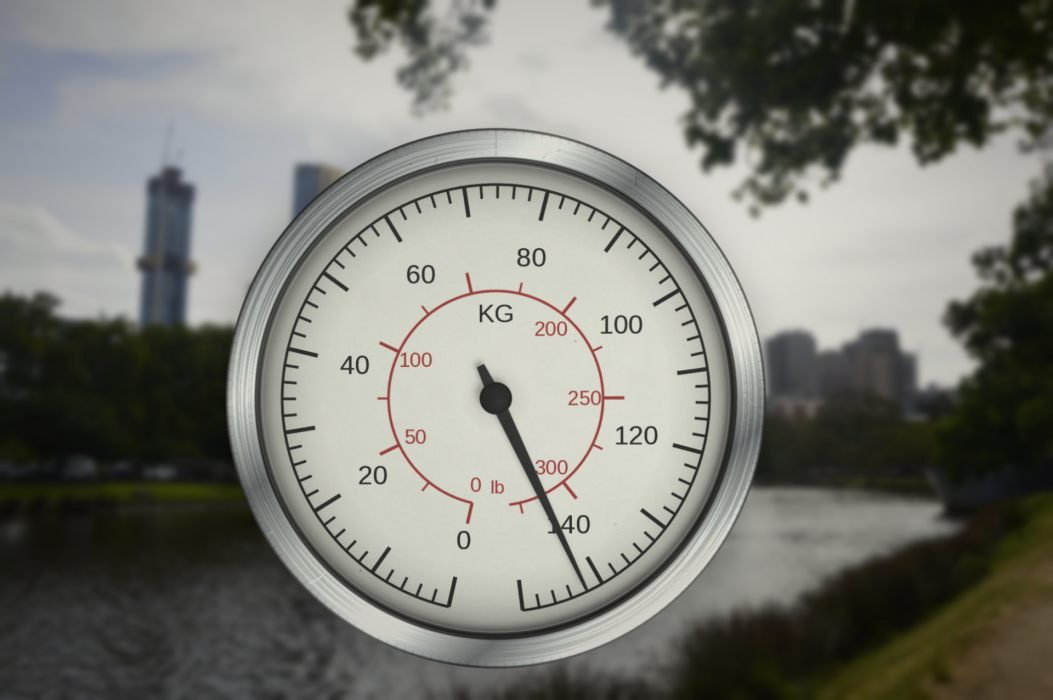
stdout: 142 kg
